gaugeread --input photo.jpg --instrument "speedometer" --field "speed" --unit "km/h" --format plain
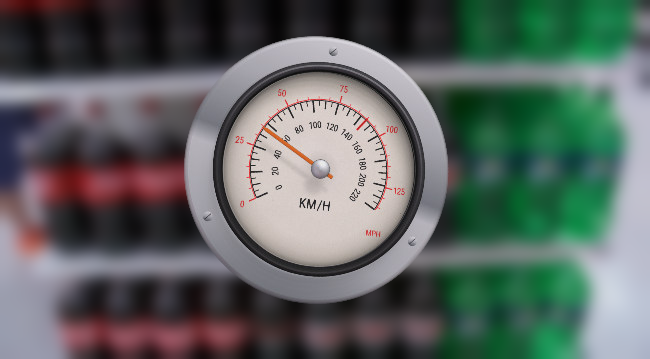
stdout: 55 km/h
